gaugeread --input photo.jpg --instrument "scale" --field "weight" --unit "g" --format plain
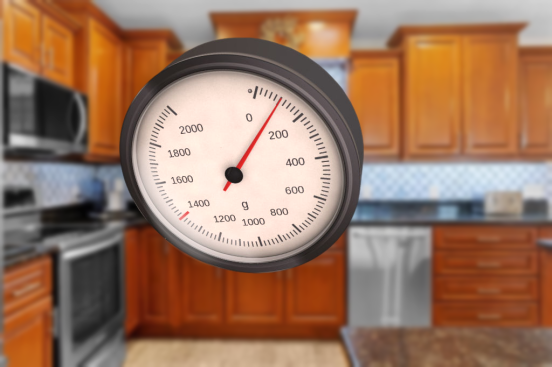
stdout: 100 g
